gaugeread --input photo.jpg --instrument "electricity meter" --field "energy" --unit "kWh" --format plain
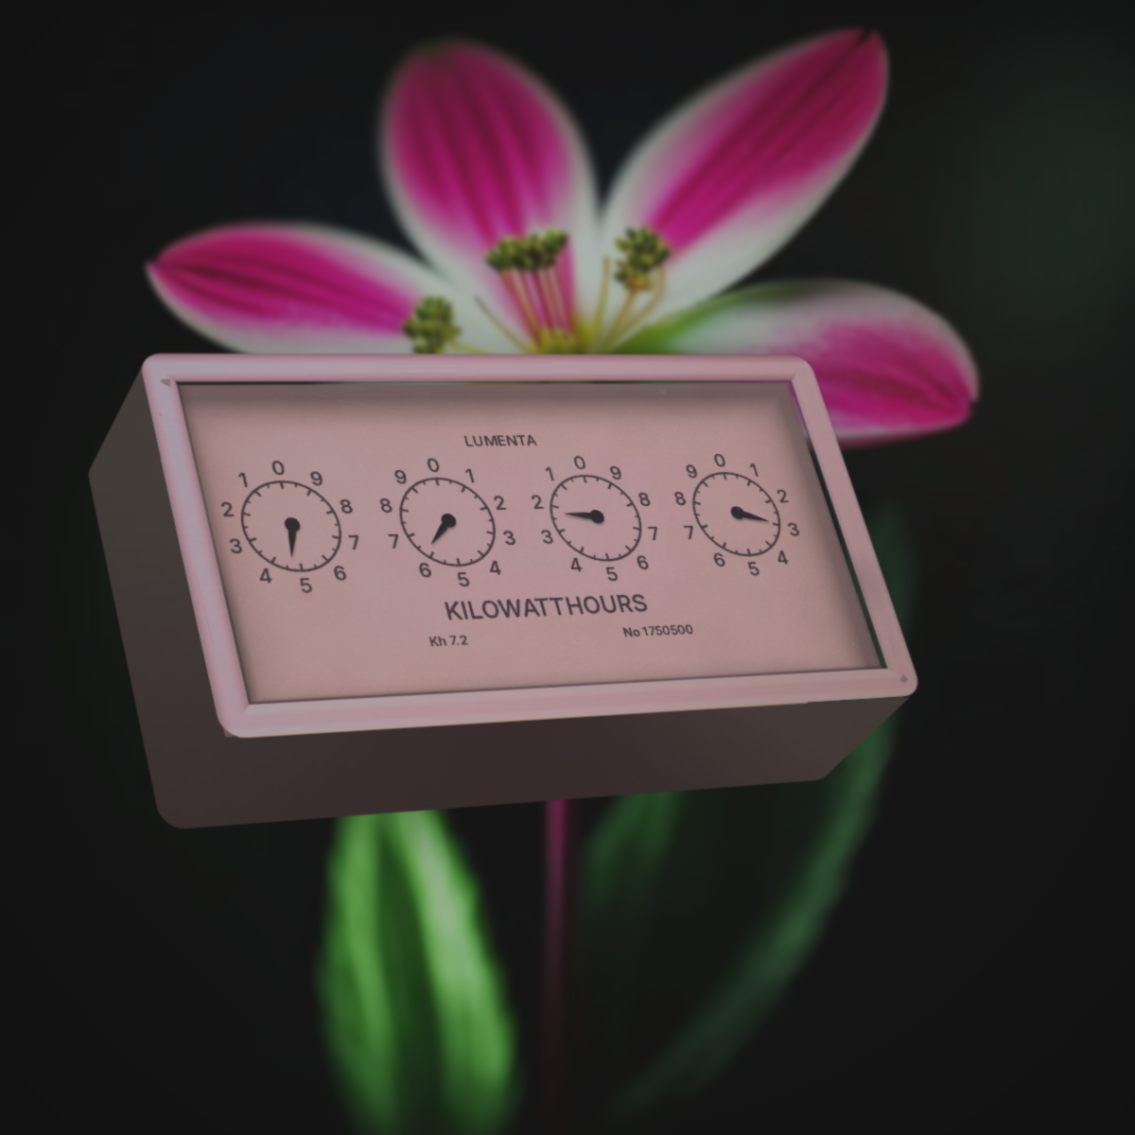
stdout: 4623 kWh
